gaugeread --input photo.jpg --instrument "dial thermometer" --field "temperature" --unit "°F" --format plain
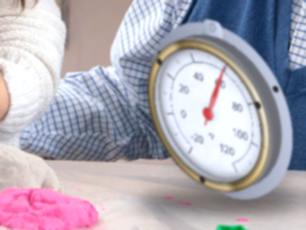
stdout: 60 °F
